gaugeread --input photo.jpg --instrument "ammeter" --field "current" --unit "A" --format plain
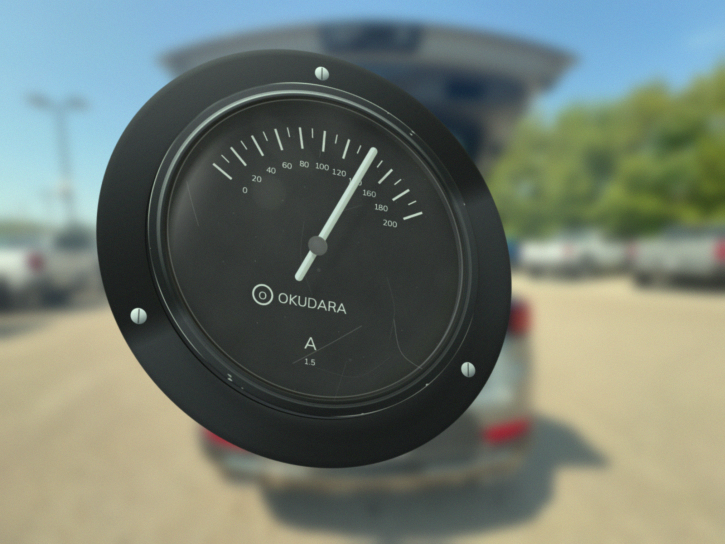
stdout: 140 A
